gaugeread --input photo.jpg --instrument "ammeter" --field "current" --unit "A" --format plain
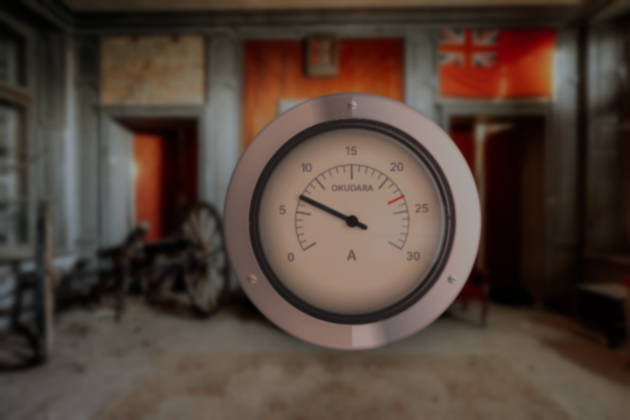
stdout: 7 A
